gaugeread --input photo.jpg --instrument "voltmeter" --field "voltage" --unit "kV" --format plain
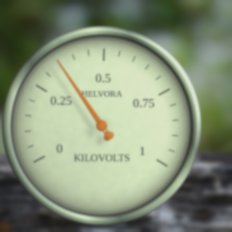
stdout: 0.35 kV
